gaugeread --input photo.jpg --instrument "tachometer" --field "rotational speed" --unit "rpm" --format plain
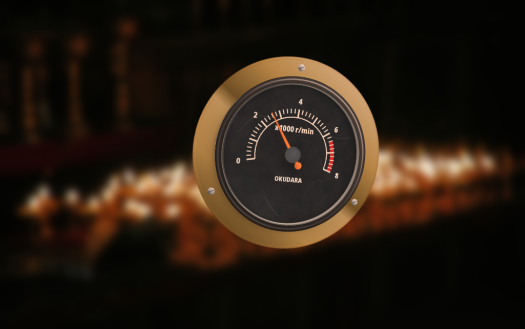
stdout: 2600 rpm
